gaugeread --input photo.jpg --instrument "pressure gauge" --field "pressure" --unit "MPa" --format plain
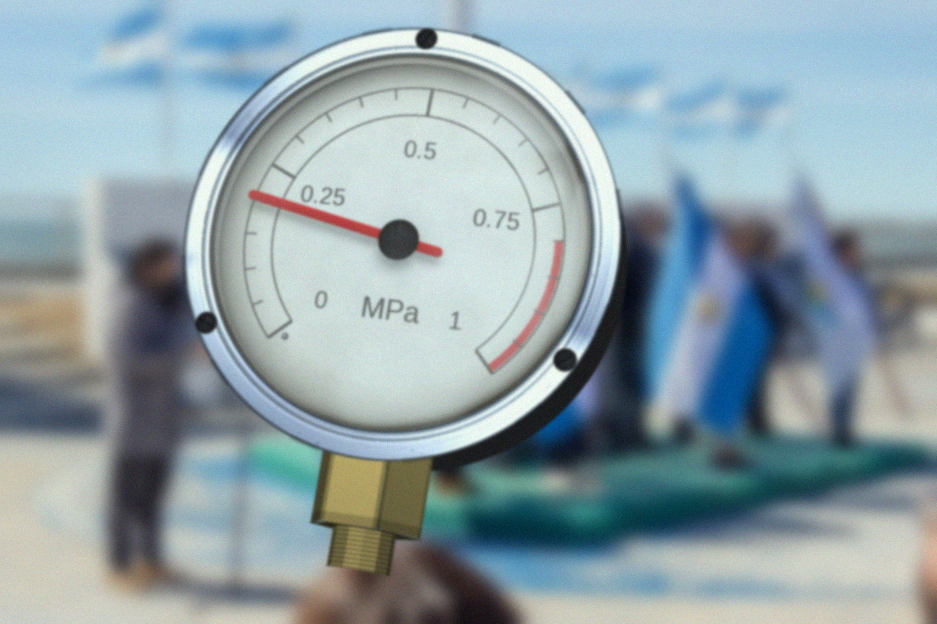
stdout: 0.2 MPa
